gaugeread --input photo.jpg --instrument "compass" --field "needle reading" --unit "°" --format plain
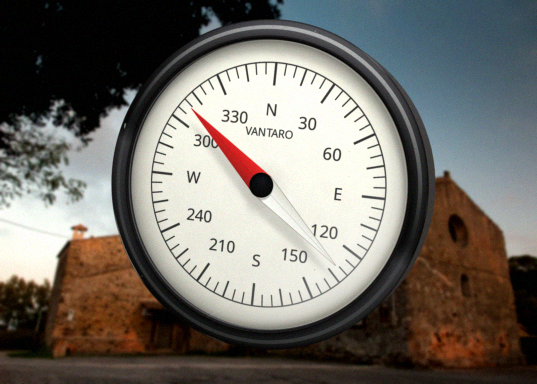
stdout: 310 °
